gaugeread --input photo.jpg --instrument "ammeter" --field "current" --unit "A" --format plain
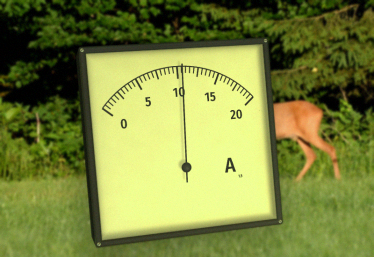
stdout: 10.5 A
